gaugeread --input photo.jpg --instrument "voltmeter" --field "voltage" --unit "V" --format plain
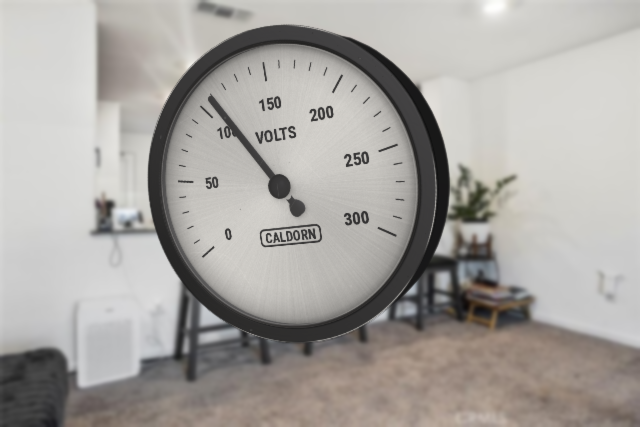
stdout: 110 V
